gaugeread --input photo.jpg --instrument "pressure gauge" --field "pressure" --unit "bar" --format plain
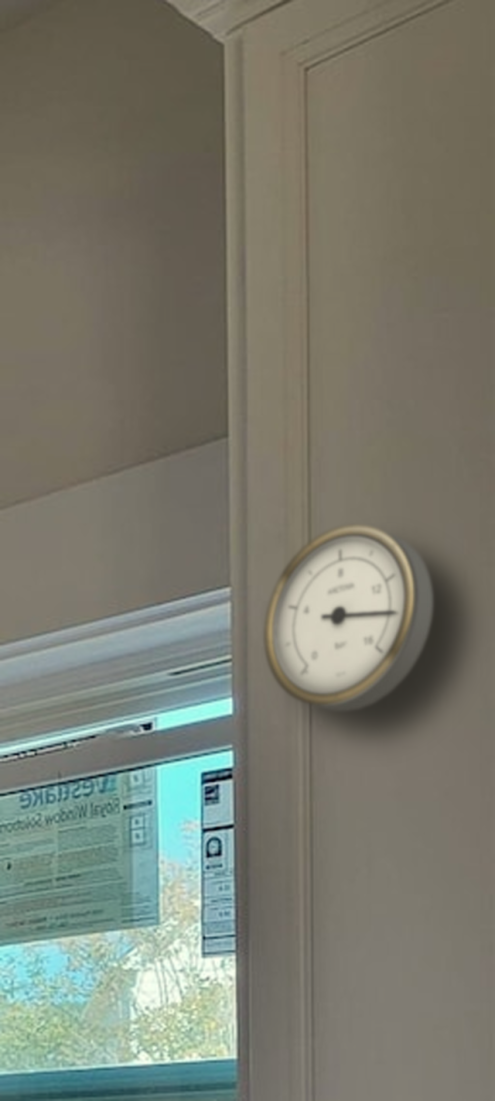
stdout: 14 bar
